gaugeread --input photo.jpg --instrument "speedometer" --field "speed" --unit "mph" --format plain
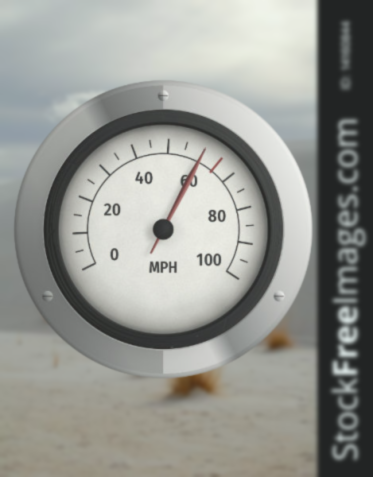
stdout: 60 mph
